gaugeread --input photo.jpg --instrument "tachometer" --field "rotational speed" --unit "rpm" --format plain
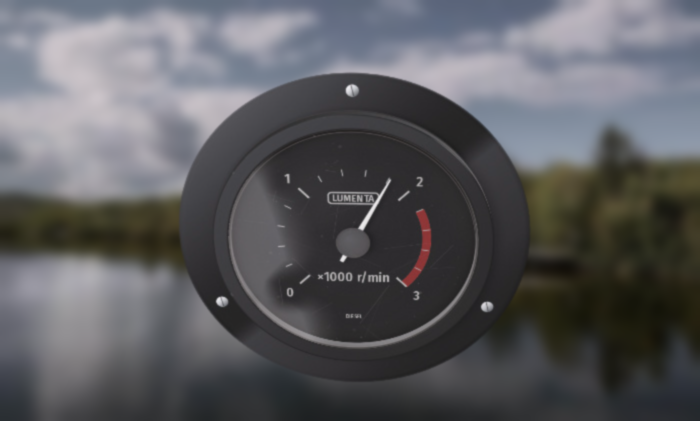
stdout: 1800 rpm
